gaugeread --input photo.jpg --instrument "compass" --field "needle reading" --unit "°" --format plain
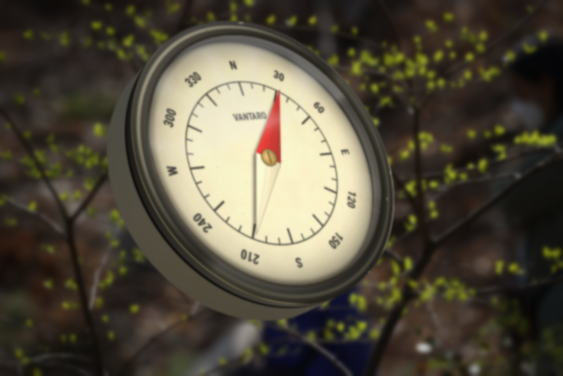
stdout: 30 °
